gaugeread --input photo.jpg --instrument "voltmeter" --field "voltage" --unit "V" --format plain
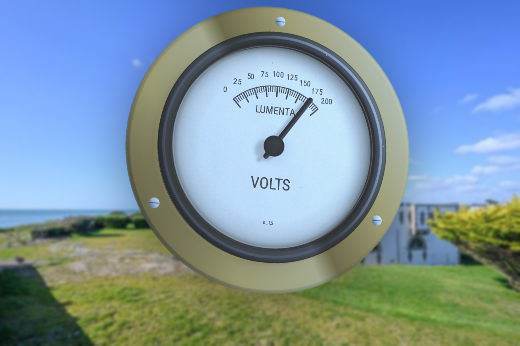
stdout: 175 V
